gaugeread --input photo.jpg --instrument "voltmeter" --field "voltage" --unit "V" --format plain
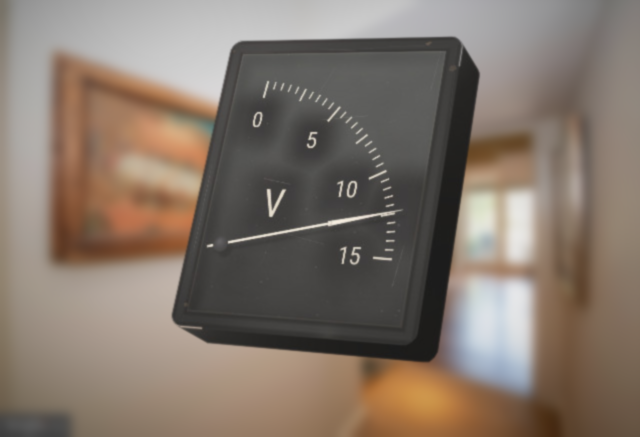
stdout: 12.5 V
